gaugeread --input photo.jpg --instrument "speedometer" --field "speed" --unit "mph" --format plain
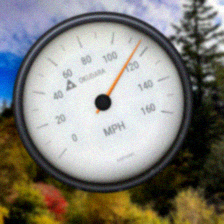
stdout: 115 mph
